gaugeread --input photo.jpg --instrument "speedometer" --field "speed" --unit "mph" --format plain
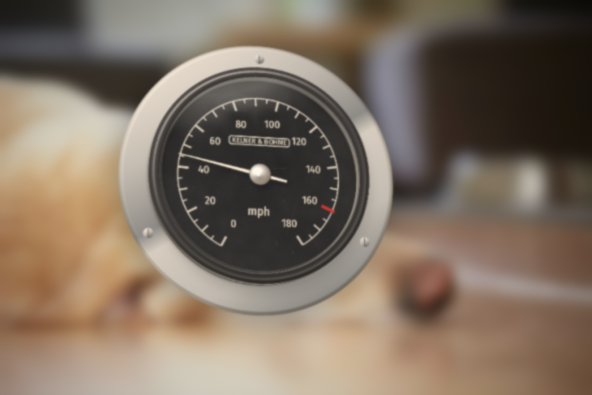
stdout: 45 mph
